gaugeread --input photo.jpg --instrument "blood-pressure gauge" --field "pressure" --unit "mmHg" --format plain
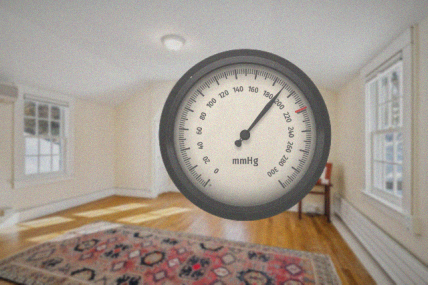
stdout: 190 mmHg
